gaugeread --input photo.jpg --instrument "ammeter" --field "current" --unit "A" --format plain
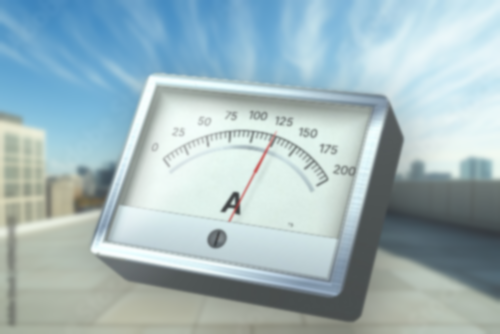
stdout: 125 A
